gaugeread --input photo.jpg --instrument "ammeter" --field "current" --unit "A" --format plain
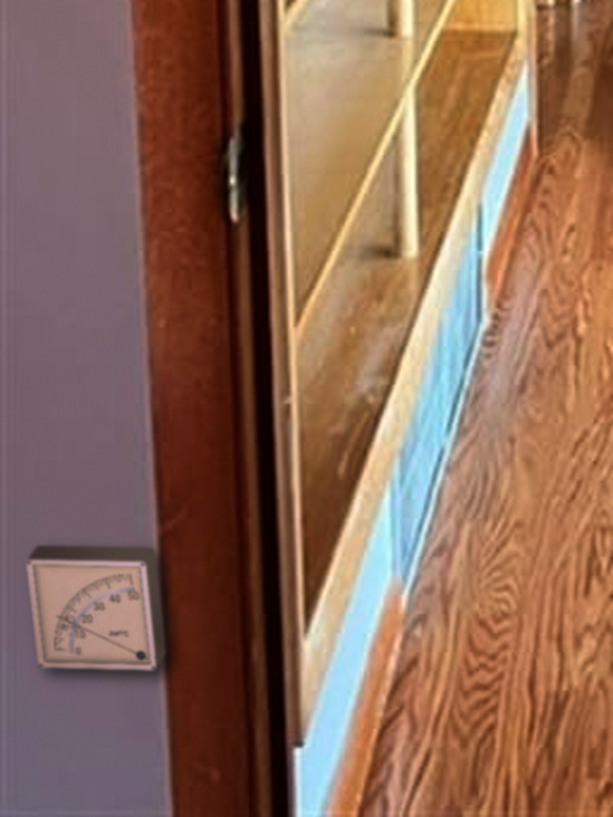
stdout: 15 A
